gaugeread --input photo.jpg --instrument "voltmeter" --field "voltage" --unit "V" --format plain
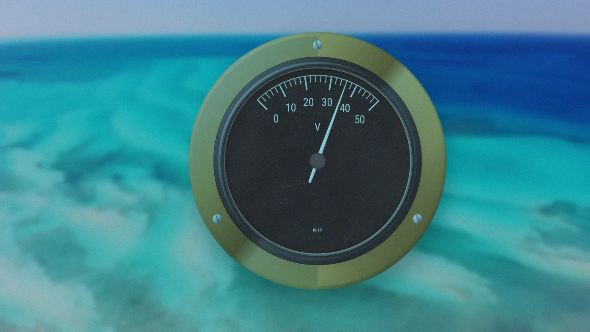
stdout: 36 V
